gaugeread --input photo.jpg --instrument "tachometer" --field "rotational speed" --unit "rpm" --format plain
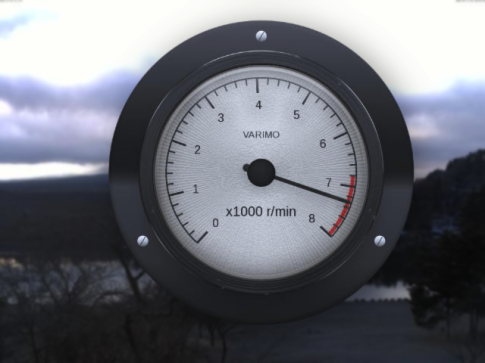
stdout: 7300 rpm
